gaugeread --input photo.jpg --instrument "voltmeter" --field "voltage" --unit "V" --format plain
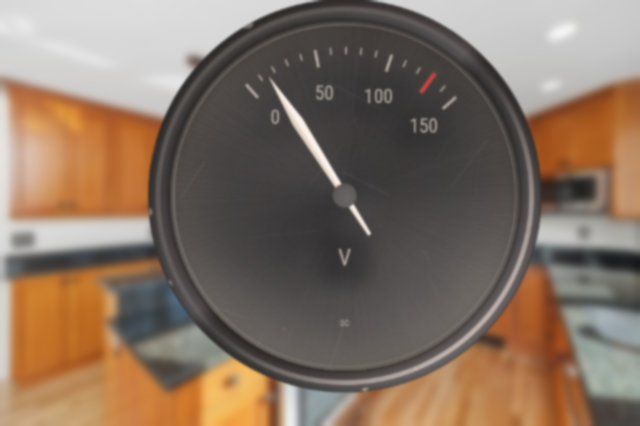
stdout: 15 V
